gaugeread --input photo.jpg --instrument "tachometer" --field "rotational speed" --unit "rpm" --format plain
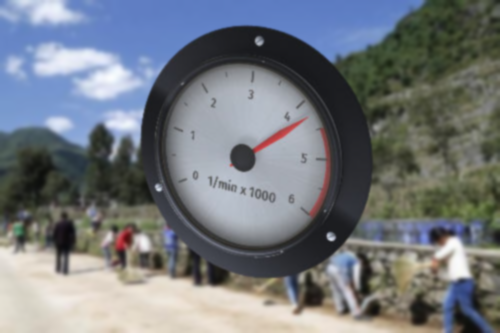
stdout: 4250 rpm
